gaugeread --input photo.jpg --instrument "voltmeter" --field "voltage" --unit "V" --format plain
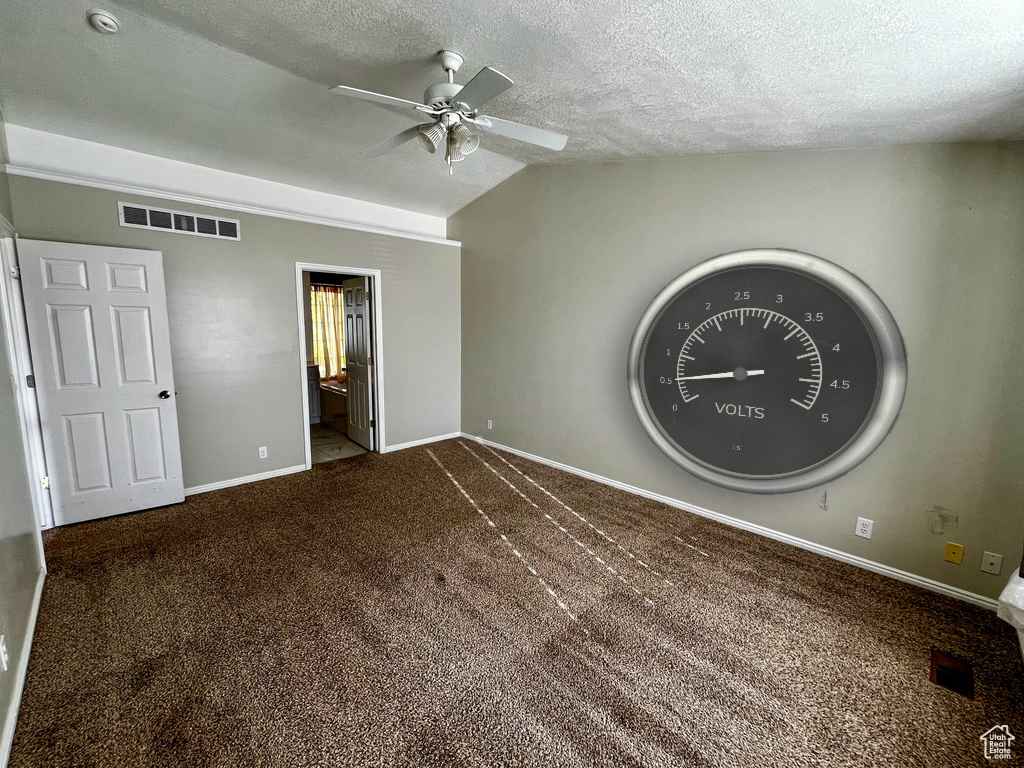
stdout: 0.5 V
